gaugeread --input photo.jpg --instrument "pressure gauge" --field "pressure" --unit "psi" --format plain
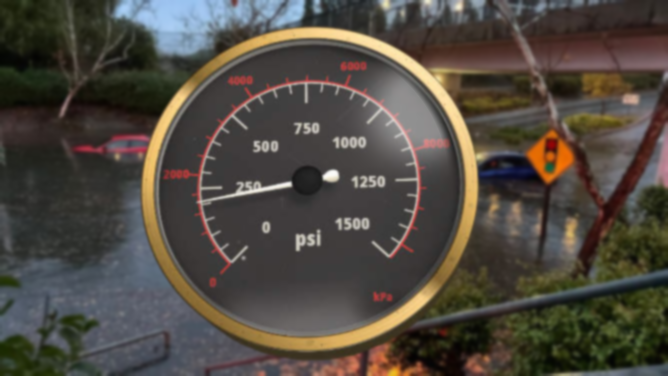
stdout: 200 psi
